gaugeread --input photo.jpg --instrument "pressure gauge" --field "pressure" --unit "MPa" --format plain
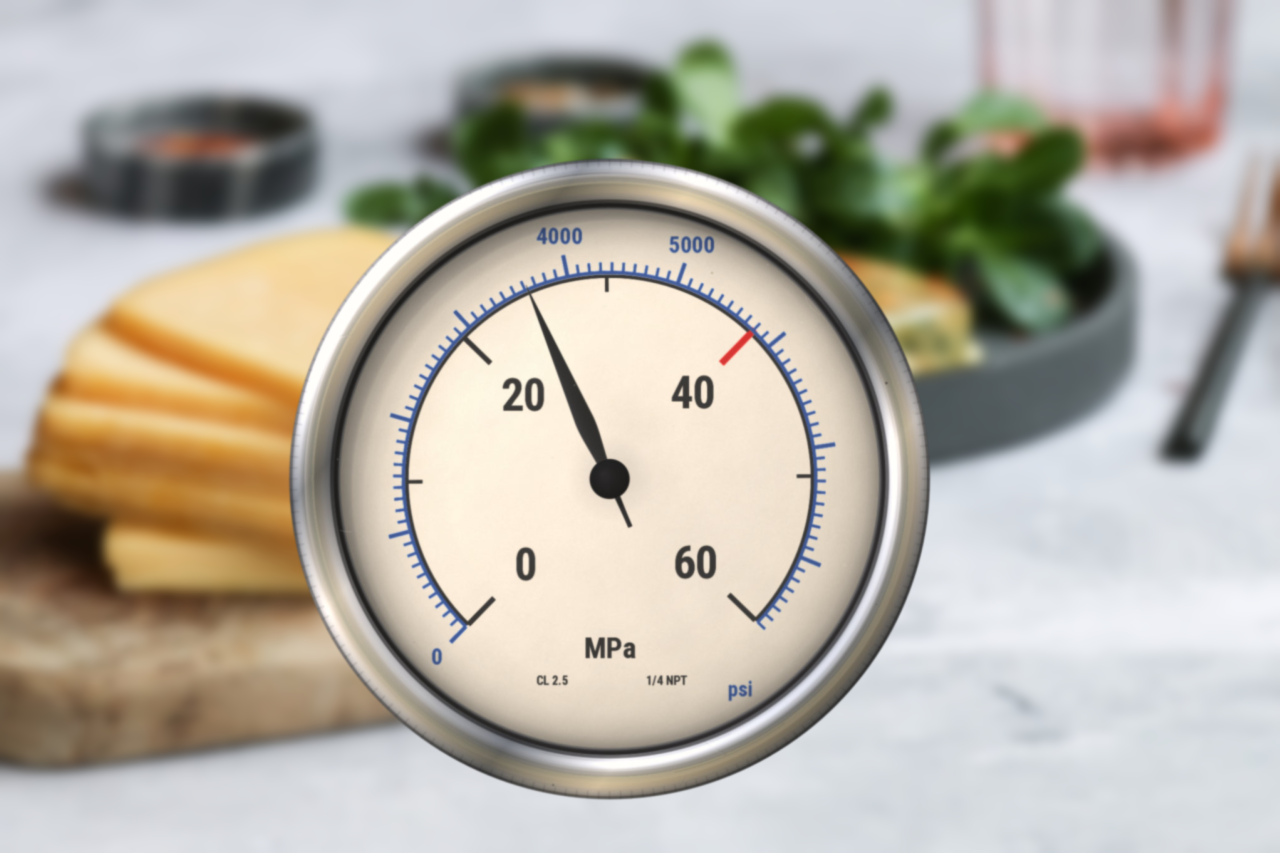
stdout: 25 MPa
